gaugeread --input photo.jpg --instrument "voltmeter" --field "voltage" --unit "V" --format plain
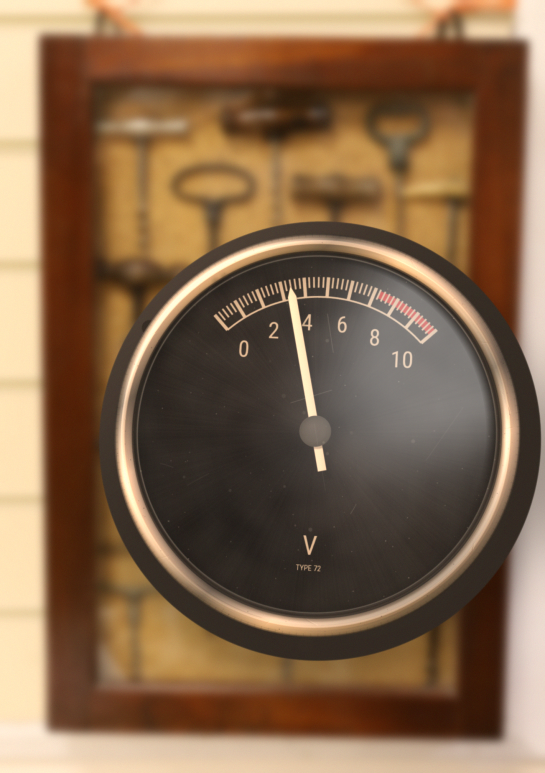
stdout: 3.4 V
